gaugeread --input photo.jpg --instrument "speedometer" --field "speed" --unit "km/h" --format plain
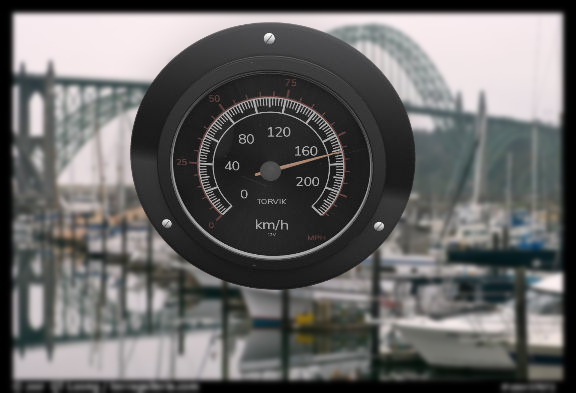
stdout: 170 km/h
